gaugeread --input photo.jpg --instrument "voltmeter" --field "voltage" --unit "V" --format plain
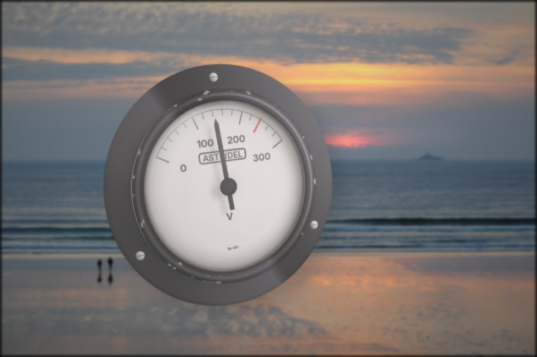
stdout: 140 V
